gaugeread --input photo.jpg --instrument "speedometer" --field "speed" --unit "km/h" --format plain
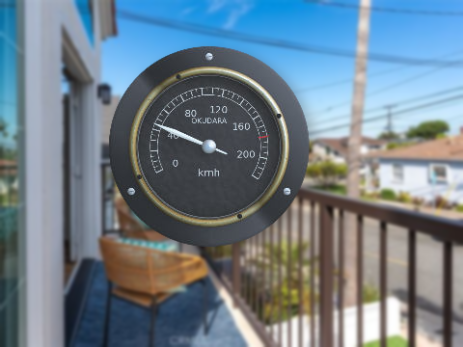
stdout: 45 km/h
